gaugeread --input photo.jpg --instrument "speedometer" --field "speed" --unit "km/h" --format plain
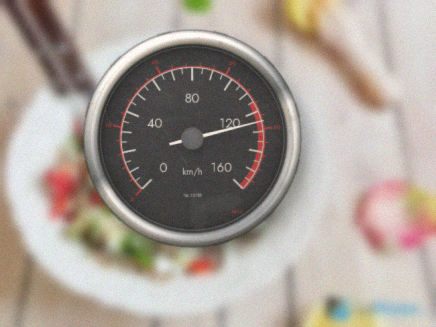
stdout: 125 km/h
